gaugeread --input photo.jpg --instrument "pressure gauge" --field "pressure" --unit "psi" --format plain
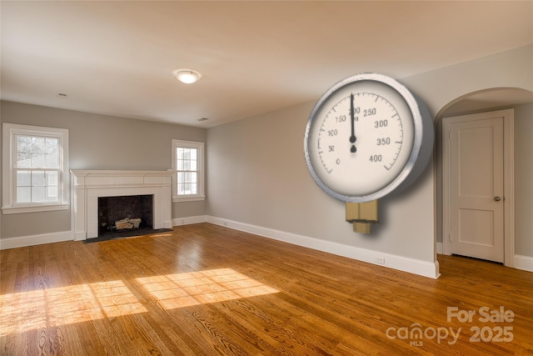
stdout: 200 psi
